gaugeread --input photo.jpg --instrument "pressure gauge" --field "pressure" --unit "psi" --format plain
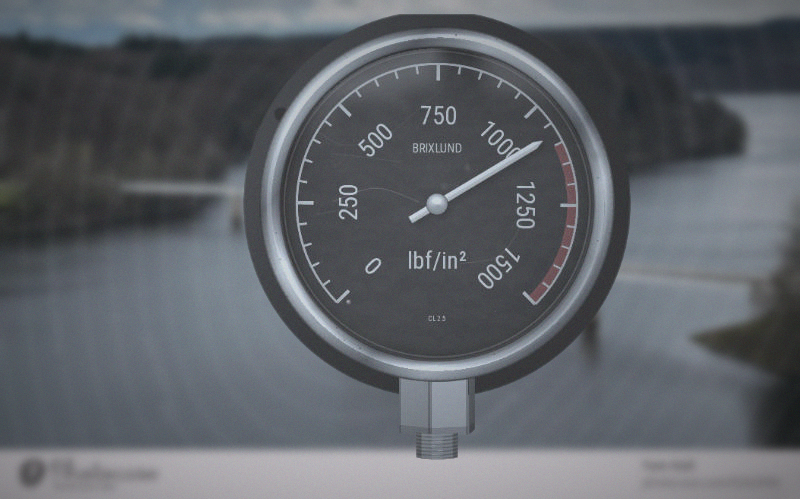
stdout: 1075 psi
